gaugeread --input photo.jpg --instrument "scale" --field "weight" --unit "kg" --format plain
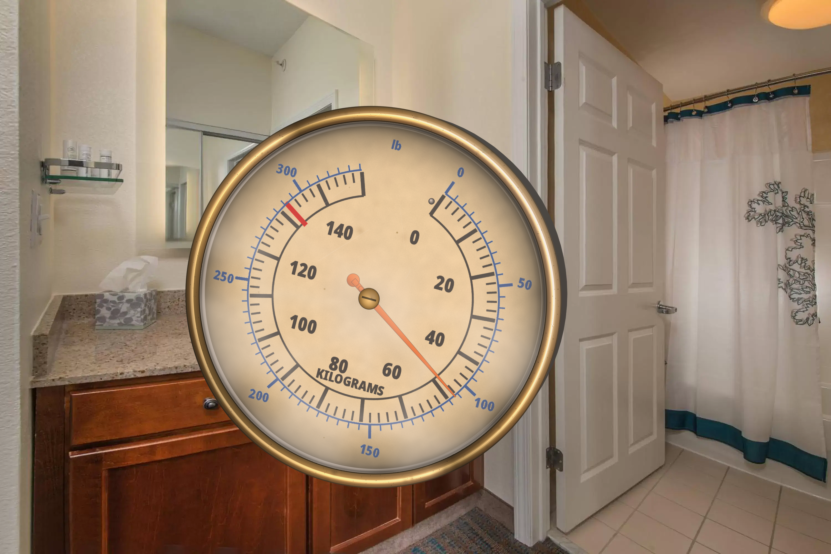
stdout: 48 kg
